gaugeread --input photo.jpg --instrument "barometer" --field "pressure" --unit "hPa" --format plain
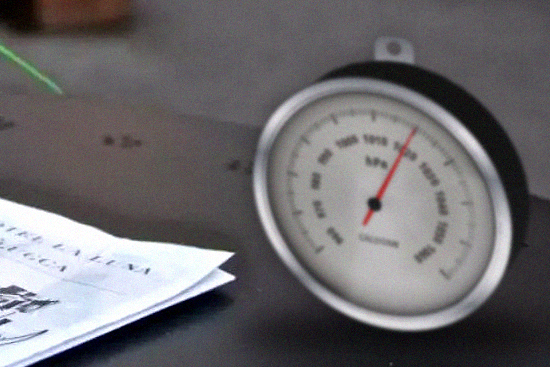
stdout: 1020 hPa
